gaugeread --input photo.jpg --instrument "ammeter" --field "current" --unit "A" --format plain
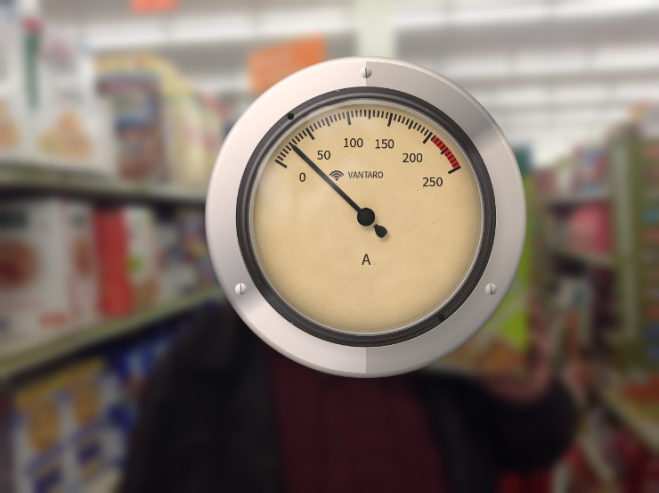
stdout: 25 A
